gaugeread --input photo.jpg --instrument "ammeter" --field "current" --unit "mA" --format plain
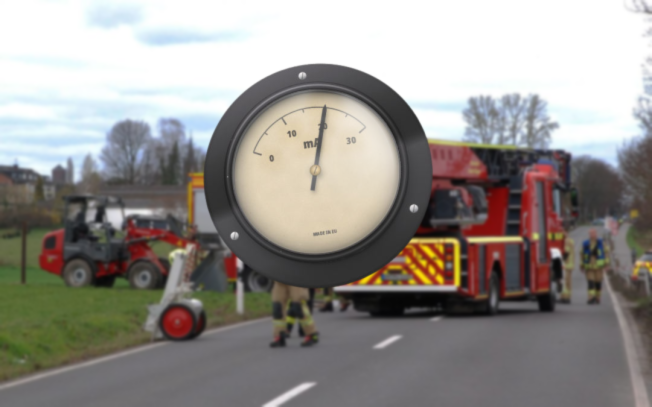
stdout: 20 mA
